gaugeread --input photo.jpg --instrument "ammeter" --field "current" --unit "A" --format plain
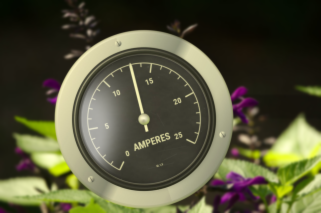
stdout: 13 A
